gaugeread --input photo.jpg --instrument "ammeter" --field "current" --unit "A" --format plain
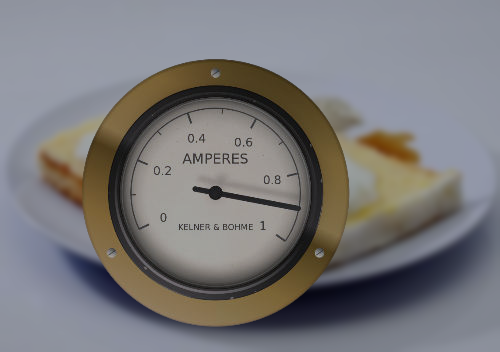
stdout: 0.9 A
